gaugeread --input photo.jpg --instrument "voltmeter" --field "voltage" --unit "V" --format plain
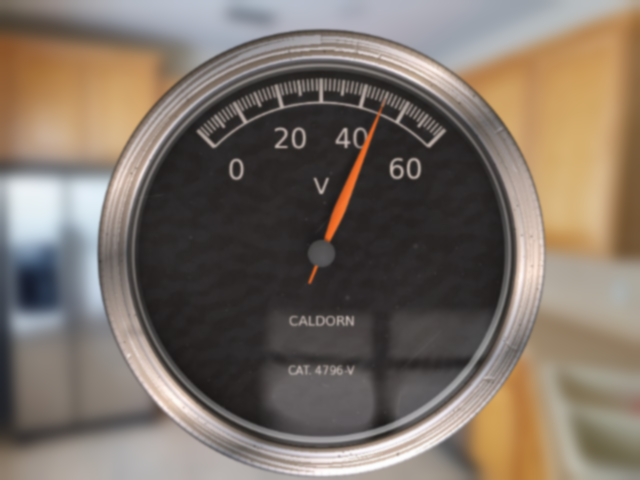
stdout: 45 V
